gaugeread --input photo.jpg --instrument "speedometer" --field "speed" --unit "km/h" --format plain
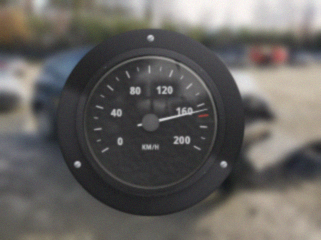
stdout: 165 km/h
